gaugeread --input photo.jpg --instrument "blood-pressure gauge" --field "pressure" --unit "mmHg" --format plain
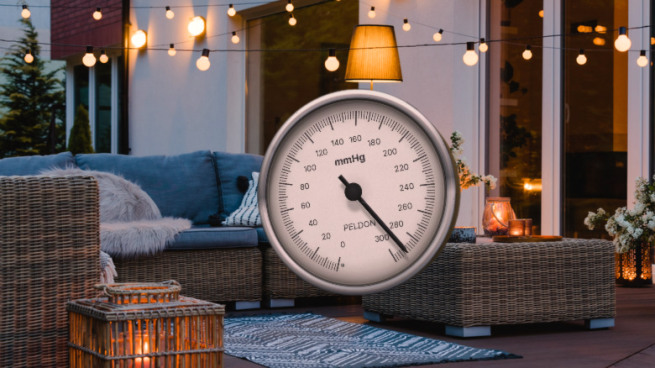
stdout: 290 mmHg
